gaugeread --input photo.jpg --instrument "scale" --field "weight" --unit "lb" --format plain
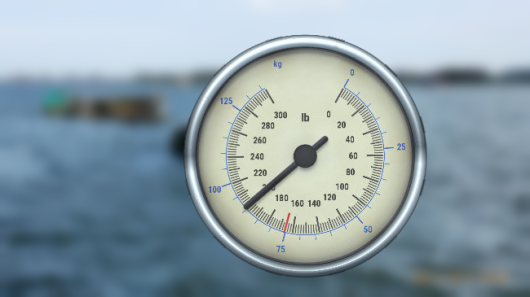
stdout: 200 lb
